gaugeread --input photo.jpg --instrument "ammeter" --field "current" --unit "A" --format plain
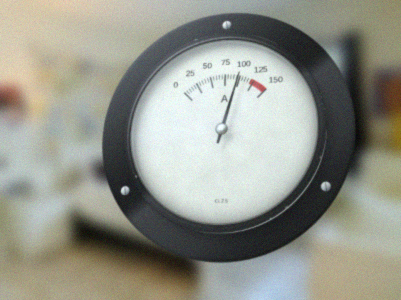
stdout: 100 A
